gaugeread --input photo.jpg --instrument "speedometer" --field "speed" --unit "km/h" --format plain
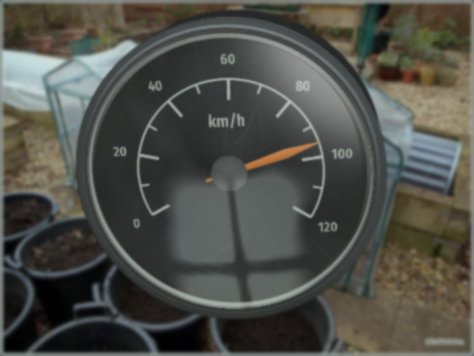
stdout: 95 km/h
